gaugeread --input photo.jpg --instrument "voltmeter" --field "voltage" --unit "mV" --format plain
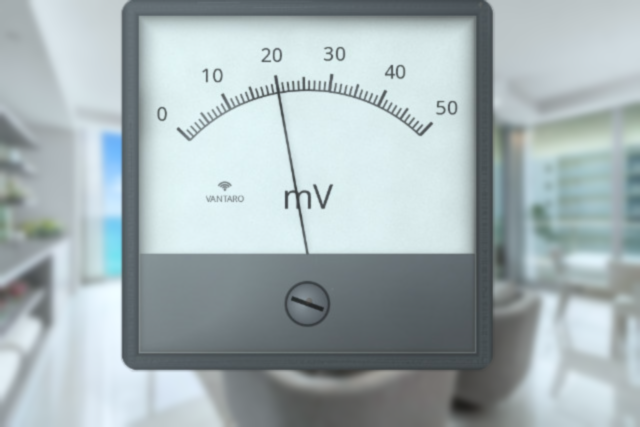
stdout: 20 mV
